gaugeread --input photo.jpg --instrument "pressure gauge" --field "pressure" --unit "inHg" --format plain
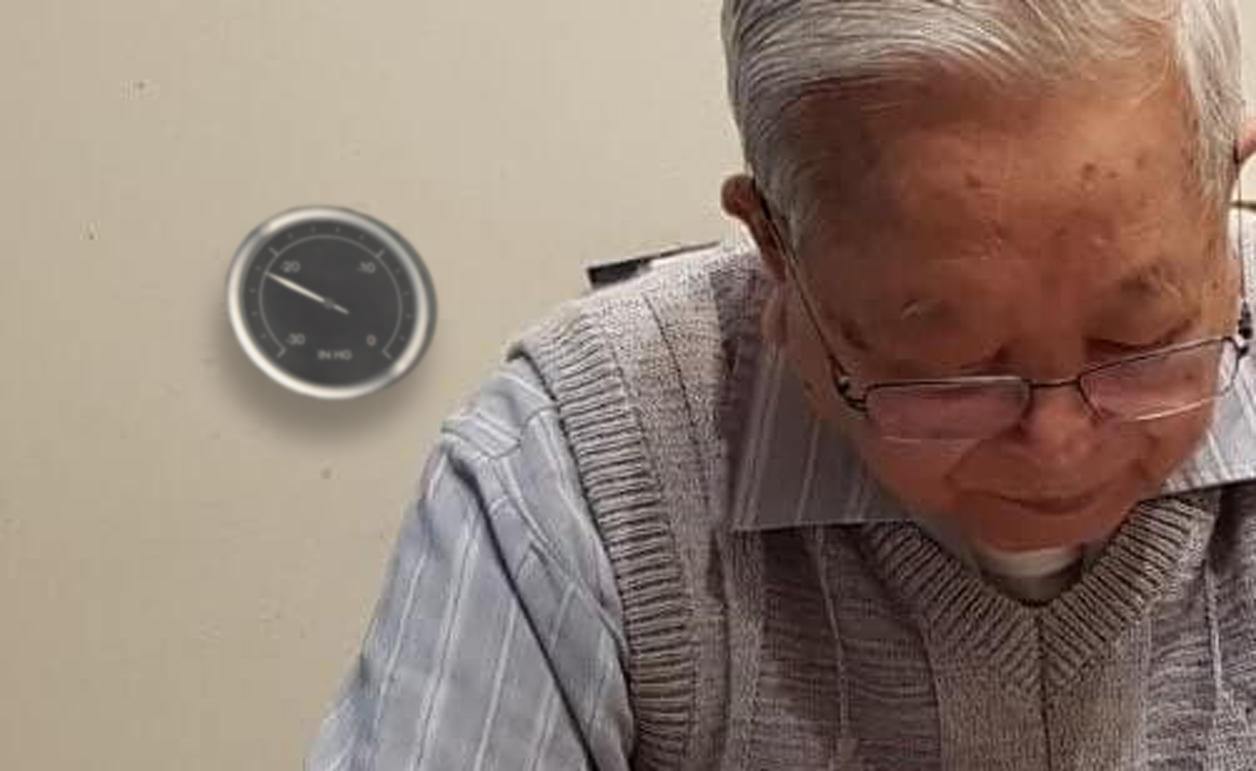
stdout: -22 inHg
